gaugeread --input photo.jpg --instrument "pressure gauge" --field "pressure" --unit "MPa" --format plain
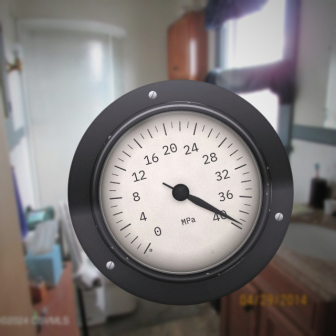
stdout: 39.5 MPa
